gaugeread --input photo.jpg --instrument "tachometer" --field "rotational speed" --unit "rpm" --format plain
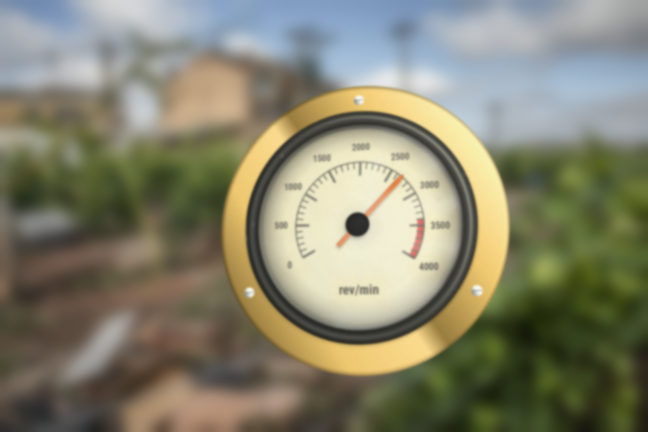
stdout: 2700 rpm
